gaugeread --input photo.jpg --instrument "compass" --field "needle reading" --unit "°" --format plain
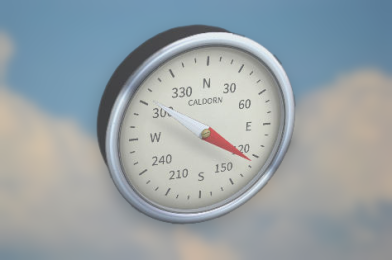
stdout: 125 °
